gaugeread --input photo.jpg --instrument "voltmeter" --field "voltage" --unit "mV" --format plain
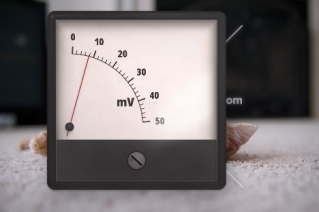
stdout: 8 mV
